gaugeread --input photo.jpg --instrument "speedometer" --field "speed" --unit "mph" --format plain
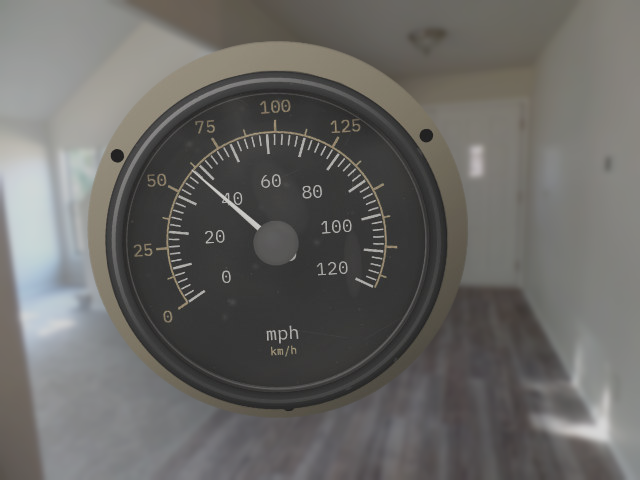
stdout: 38 mph
